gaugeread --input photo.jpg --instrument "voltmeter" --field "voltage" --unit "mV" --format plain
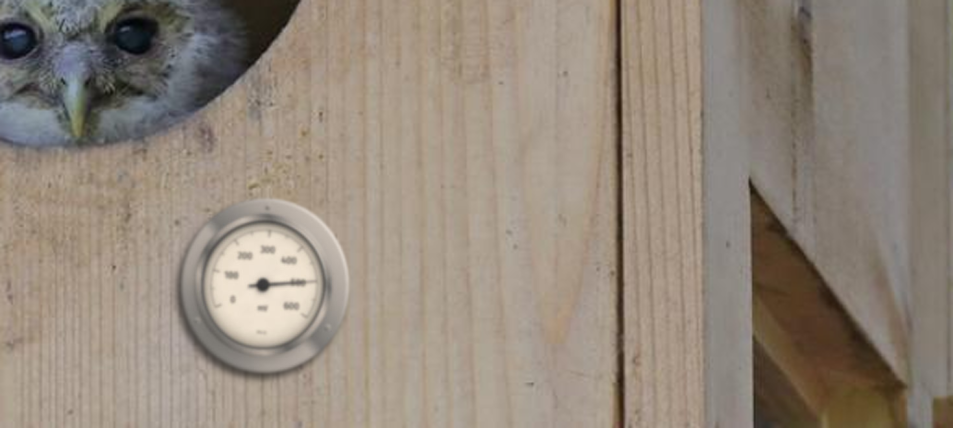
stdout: 500 mV
